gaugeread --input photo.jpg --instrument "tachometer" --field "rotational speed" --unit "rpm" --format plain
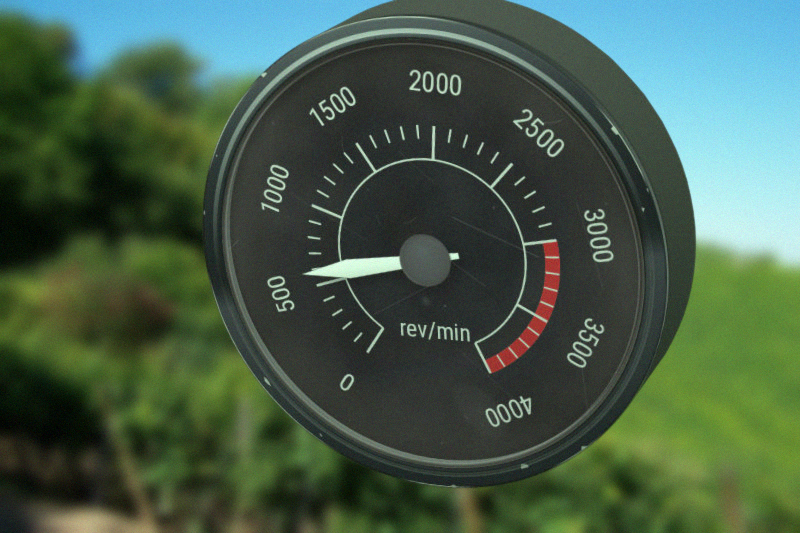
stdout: 600 rpm
